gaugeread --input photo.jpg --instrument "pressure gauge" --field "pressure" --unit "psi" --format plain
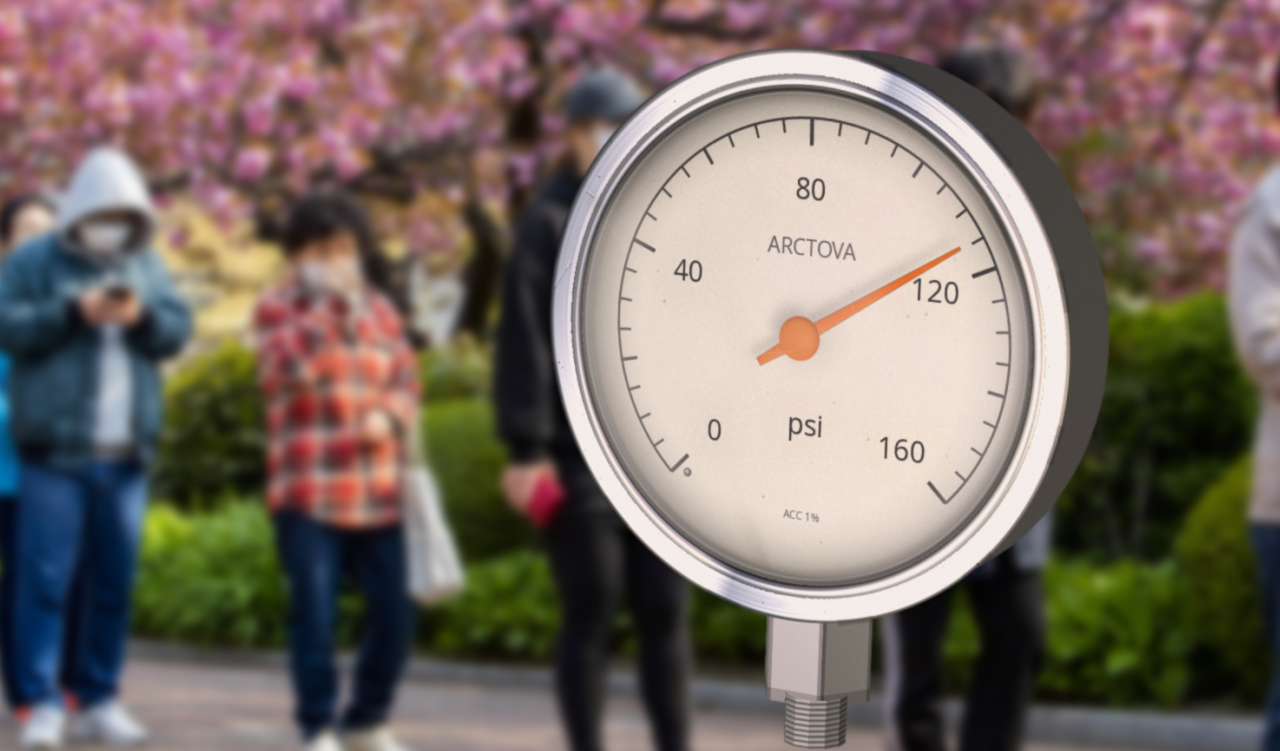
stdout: 115 psi
